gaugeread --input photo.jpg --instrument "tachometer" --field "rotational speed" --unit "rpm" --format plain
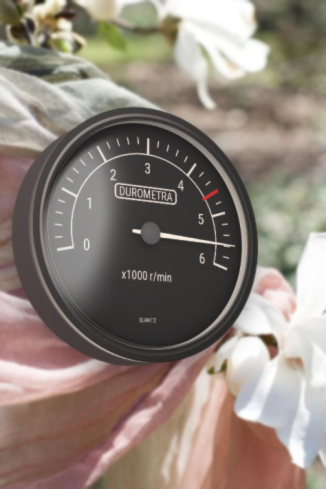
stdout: 5600 rpm
